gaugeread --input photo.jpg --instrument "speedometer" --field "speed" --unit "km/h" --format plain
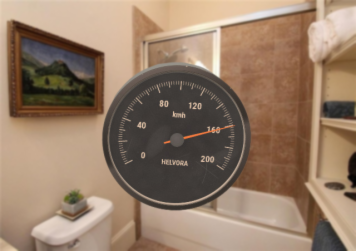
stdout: 160 km/h
